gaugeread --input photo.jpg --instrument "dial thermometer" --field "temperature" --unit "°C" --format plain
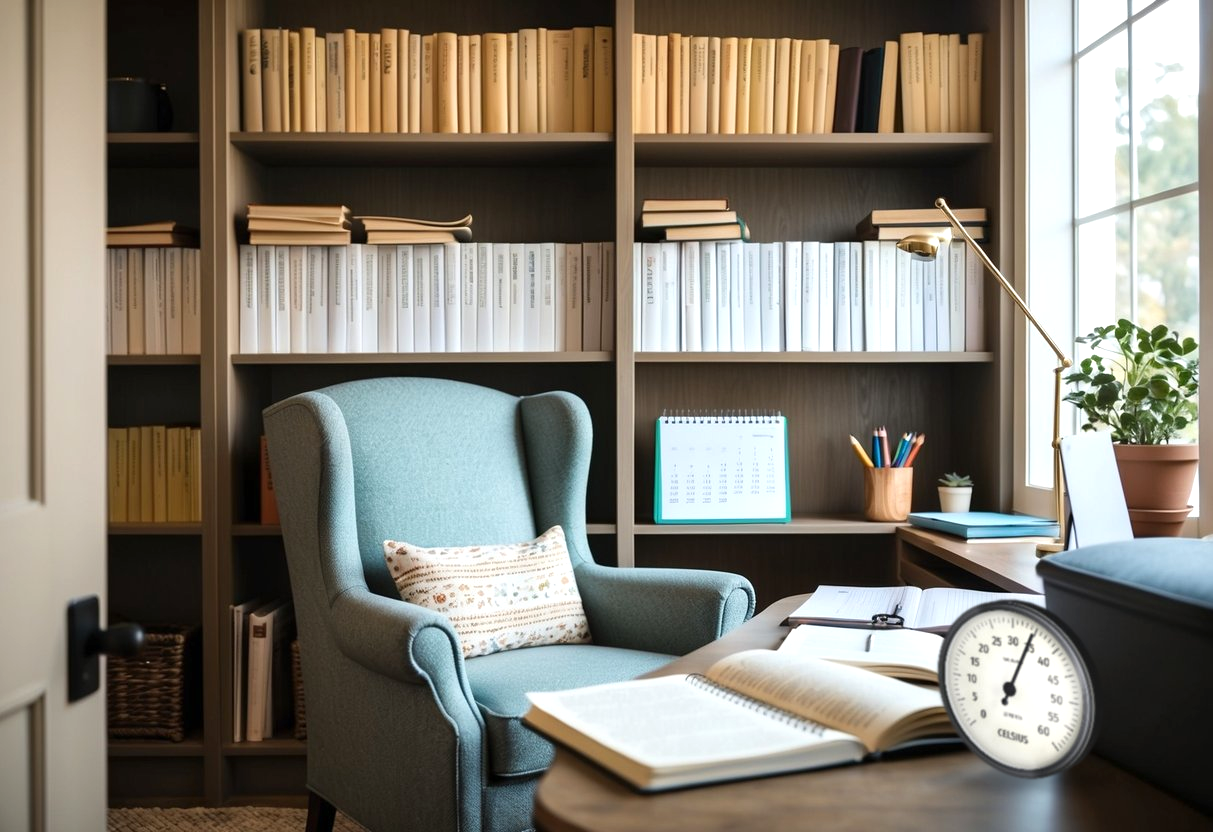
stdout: 35 °C
